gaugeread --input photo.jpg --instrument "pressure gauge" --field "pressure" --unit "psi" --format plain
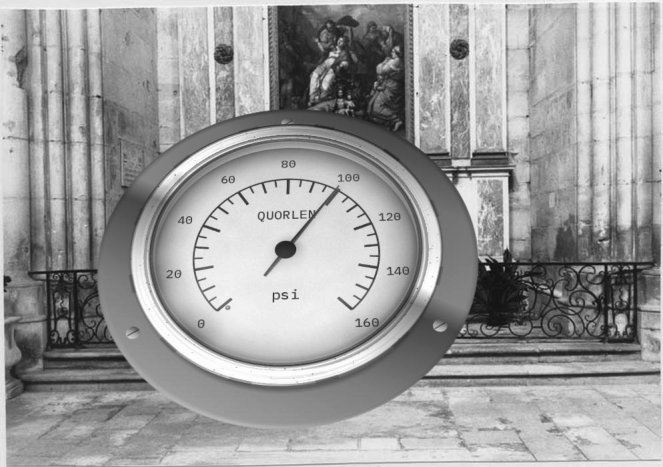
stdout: 100 psi
